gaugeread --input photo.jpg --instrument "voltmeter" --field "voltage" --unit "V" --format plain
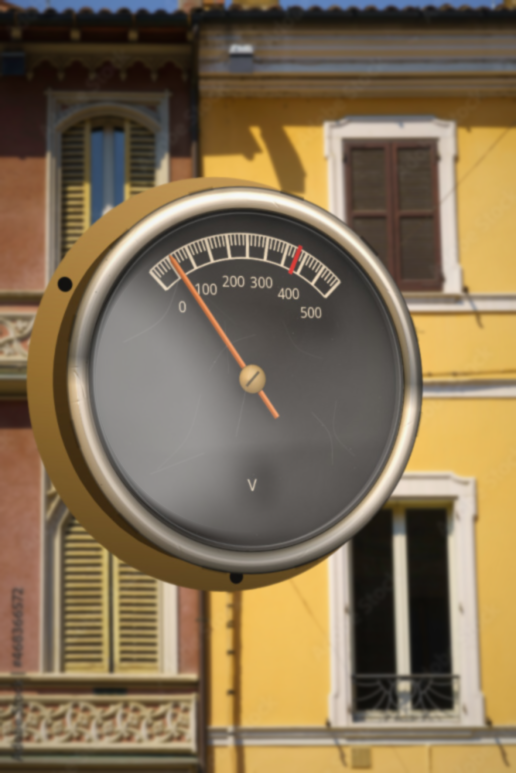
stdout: 50 V
